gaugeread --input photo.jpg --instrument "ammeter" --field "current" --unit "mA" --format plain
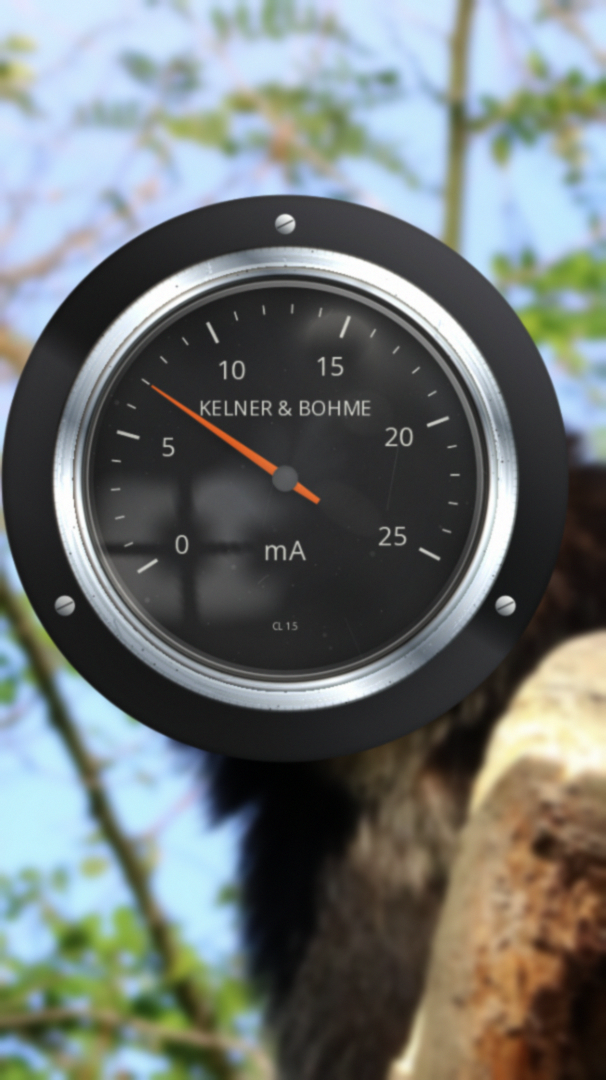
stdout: 7 mA
